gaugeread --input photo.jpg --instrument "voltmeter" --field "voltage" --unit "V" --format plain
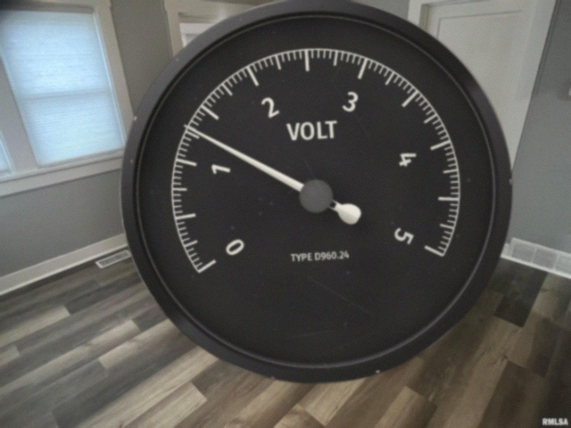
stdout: 1.3 V
